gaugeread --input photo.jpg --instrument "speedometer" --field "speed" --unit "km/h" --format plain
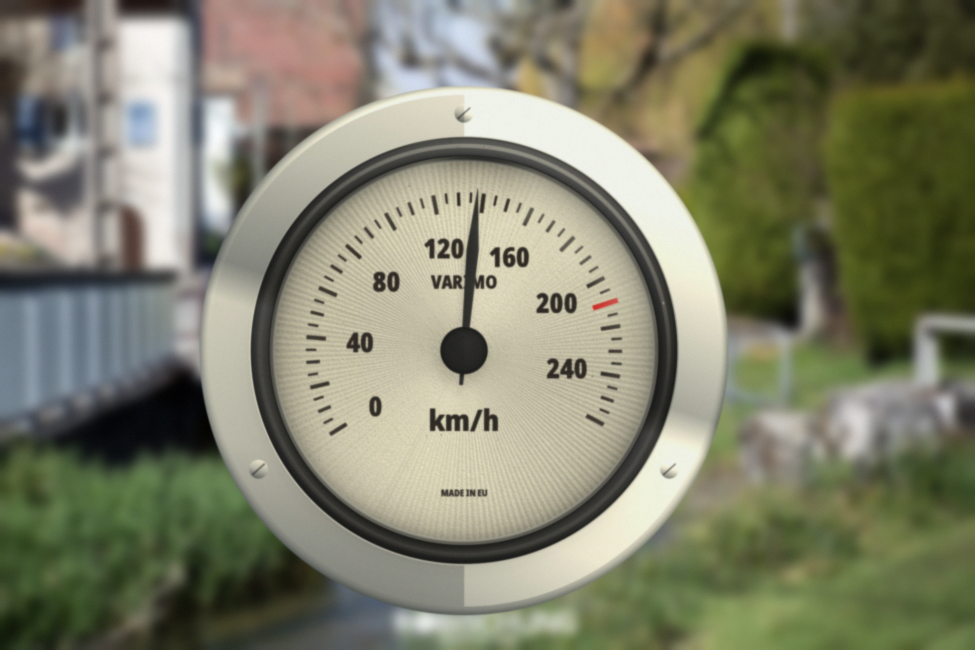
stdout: 137.5 km/h
